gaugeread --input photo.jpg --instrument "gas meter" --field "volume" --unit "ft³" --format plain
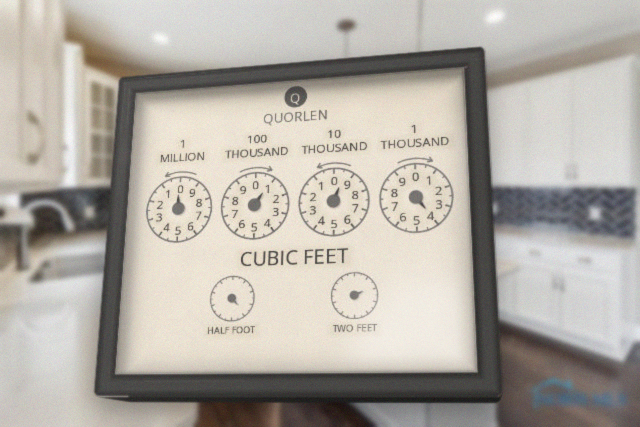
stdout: 9400 ft³
